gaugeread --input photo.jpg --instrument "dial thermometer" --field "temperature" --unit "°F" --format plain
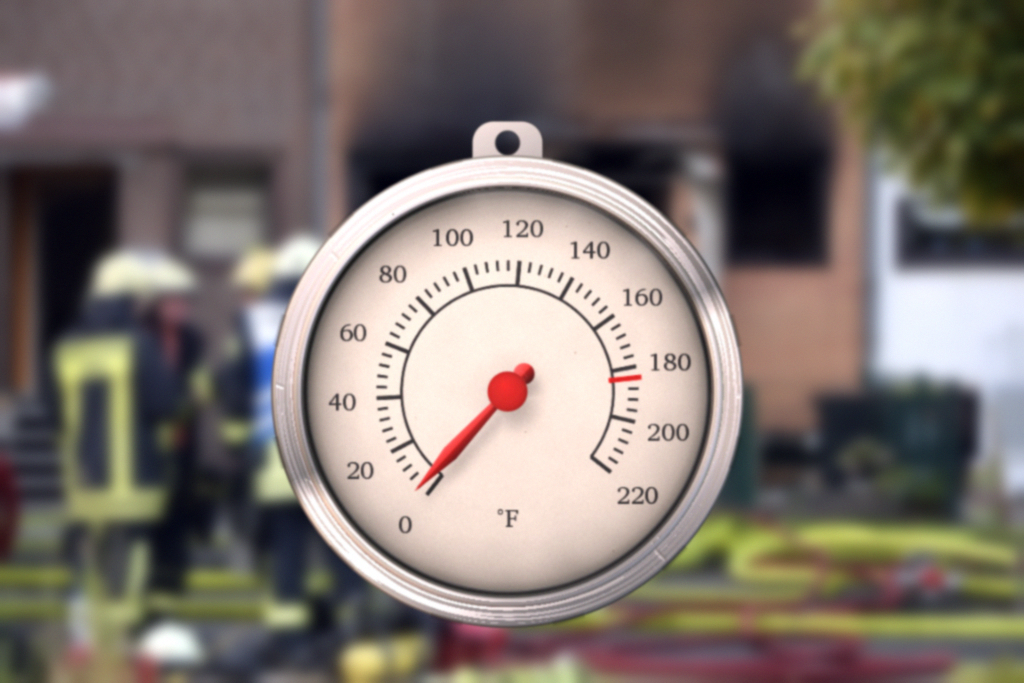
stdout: 4 °F
